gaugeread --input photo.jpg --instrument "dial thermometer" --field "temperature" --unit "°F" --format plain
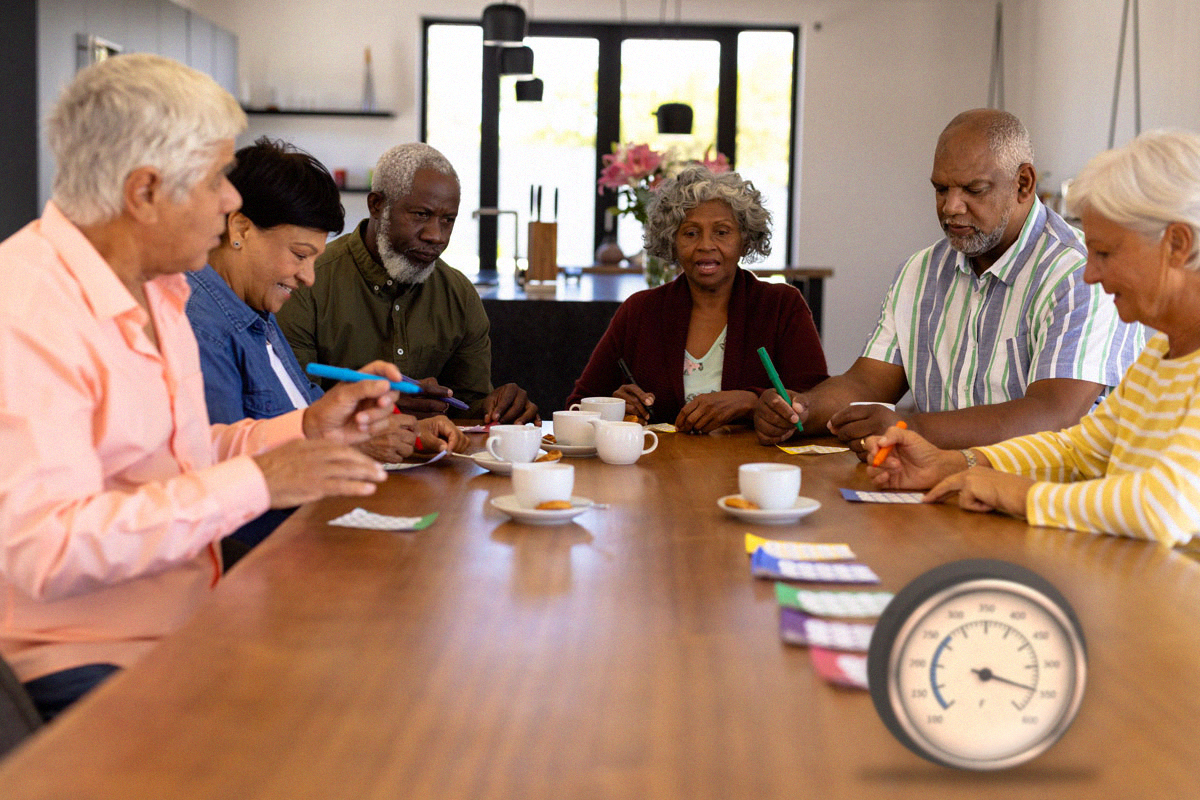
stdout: 550 °F
